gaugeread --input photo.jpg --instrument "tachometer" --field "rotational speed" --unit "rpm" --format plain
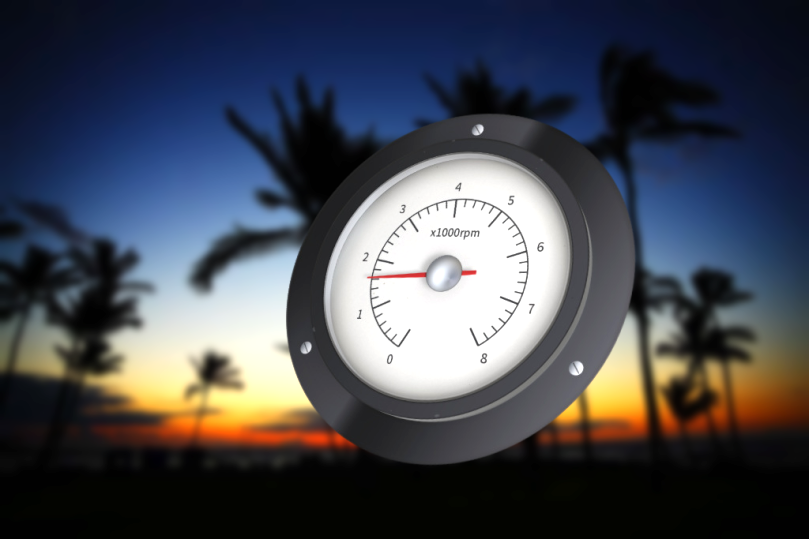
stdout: 1600 rpm
